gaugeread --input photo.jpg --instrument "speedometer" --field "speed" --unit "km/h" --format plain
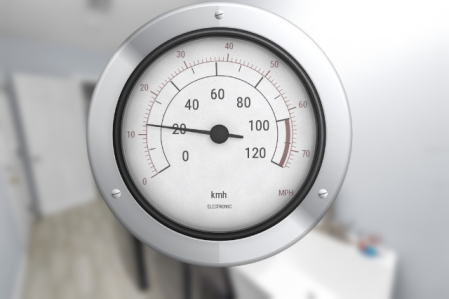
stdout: 20 km/h
